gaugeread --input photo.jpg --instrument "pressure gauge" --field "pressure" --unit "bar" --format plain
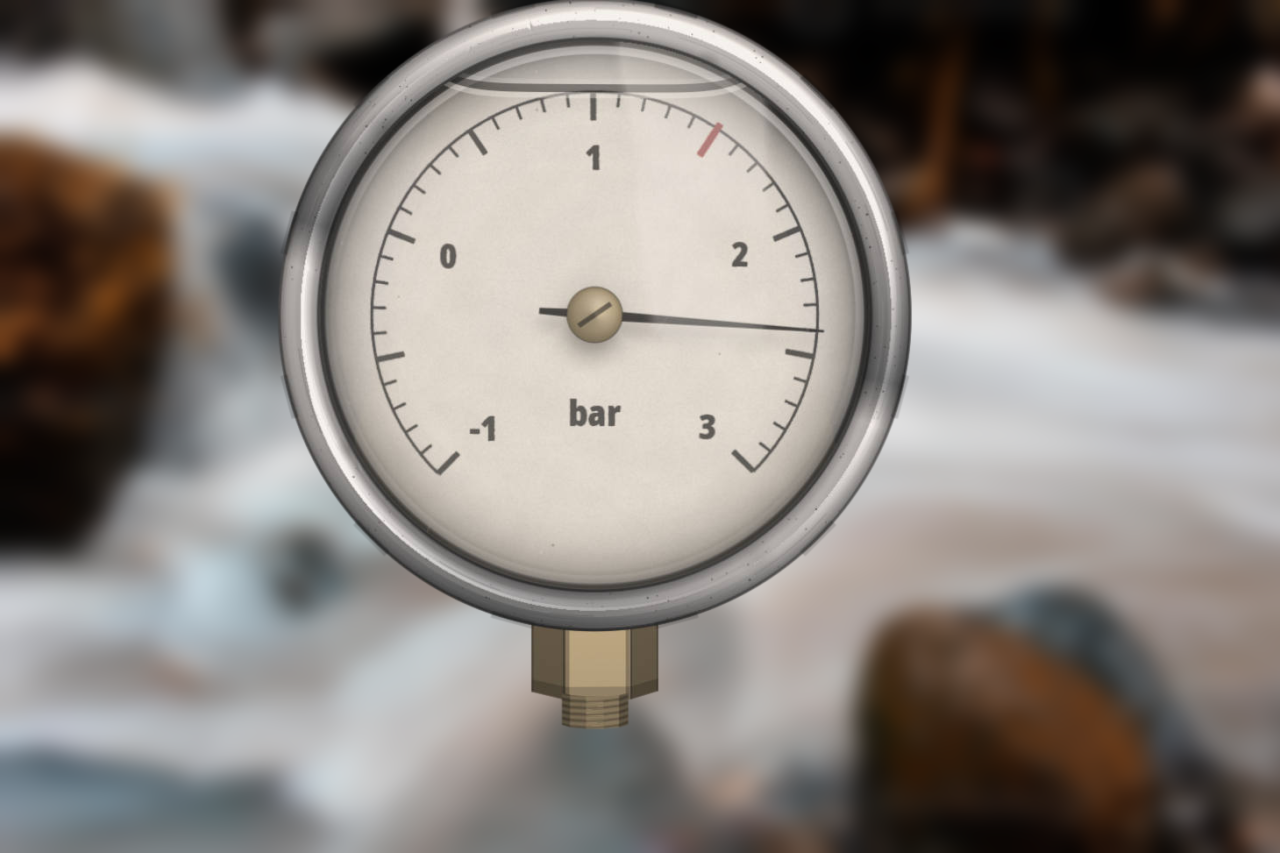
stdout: 2.4 bar
